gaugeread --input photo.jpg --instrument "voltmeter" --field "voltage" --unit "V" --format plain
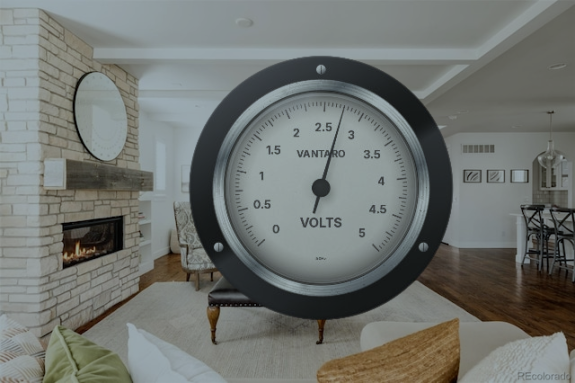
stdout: 2.75 V
